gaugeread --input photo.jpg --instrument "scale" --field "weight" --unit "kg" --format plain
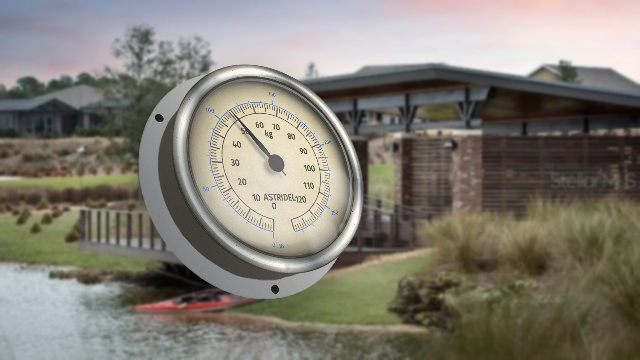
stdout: 50 kg
